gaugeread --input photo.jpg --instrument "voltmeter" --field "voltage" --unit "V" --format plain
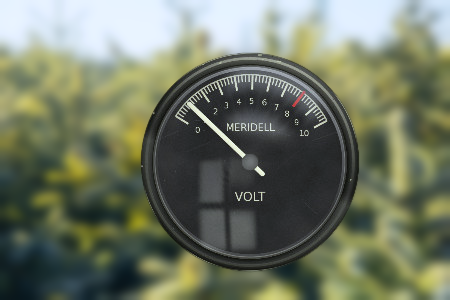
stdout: 1 V
